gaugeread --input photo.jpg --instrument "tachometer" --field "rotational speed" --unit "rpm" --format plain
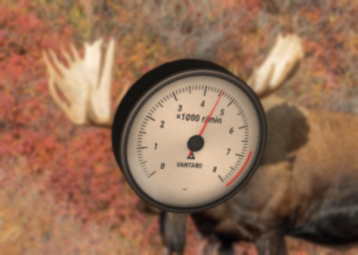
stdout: 4500 rpm
